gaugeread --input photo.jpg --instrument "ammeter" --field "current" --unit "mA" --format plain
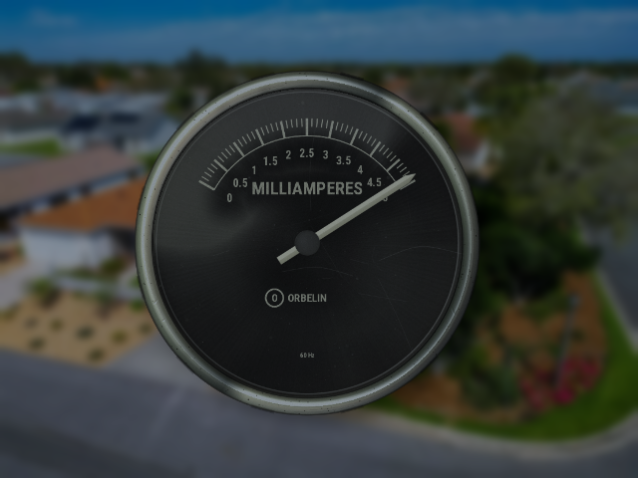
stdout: 4.9 mA
